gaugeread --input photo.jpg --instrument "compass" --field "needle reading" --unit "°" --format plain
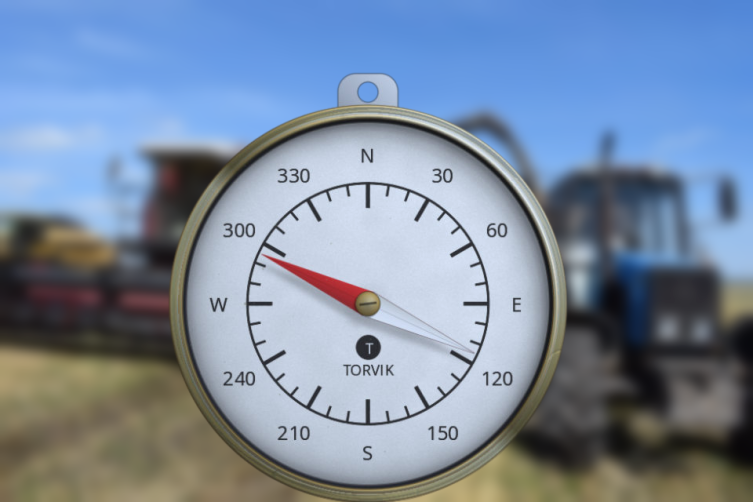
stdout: 295 °
